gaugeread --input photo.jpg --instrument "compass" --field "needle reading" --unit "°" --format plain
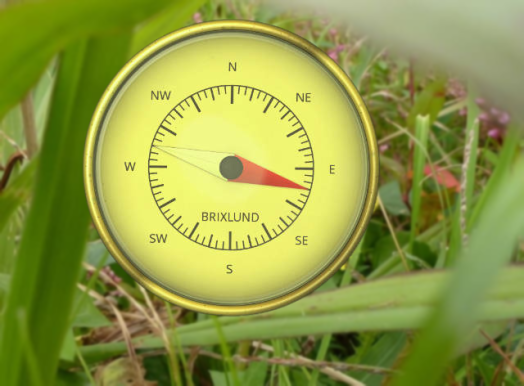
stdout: 105 °
